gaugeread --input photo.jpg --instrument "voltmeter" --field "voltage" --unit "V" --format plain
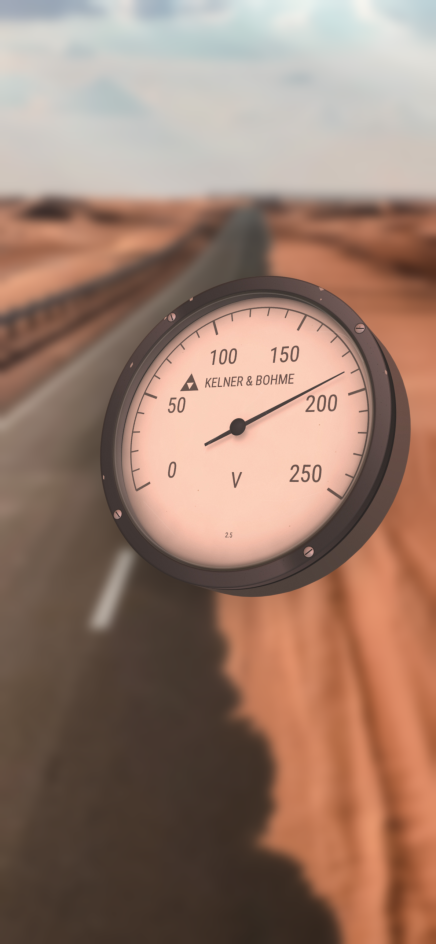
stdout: 190 V
